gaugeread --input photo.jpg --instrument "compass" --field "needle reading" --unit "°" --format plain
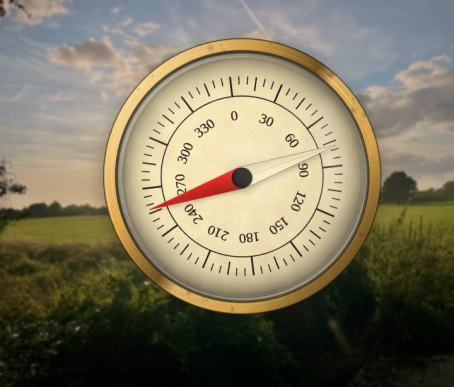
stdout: 257.5 °
